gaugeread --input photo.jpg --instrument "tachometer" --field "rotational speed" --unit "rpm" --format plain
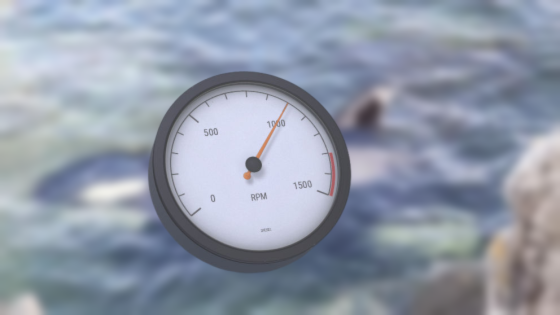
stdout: 1000 rpm
